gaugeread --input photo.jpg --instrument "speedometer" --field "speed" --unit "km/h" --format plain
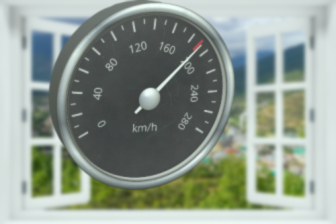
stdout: 190 km/h
